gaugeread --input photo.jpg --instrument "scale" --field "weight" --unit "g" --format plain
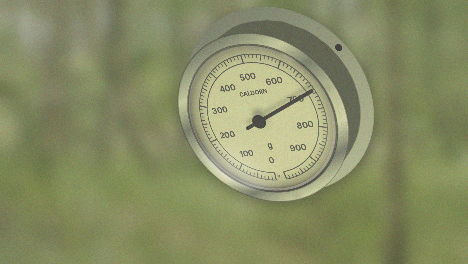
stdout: 700 g
